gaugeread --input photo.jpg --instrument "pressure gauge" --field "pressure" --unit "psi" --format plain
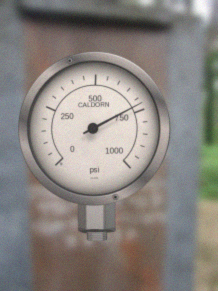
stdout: 725 psi
